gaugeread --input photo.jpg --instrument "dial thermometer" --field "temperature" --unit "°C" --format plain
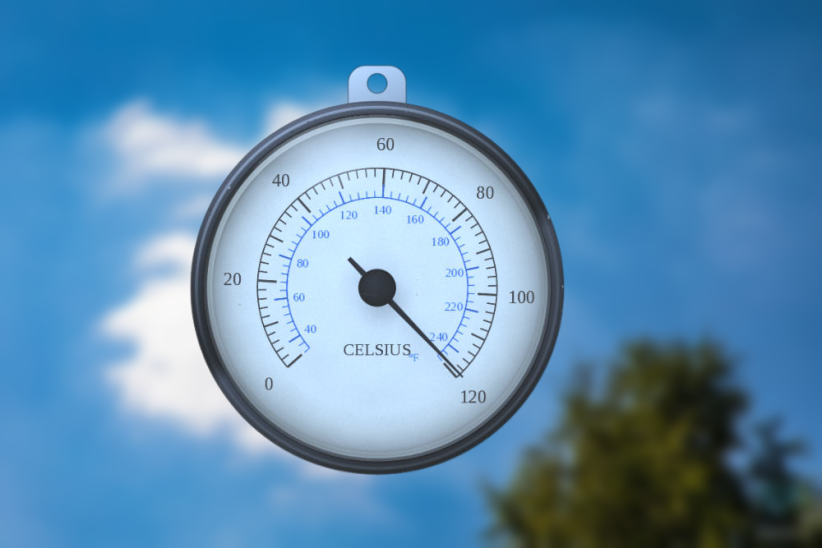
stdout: 119 °C
